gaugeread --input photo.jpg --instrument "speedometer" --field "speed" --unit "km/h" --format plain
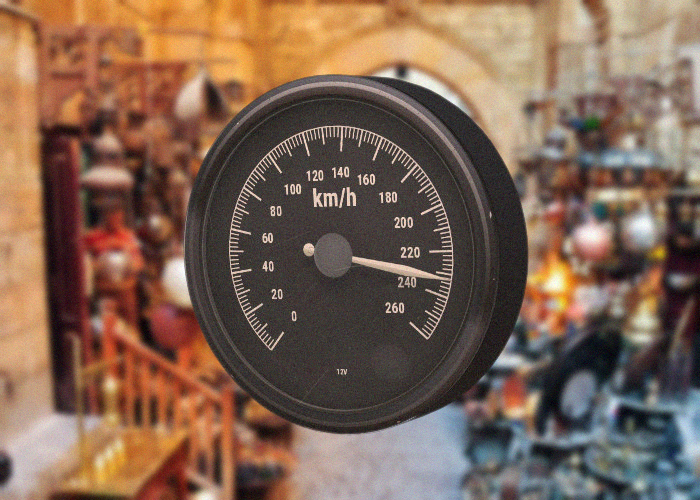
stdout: 232 km/h
